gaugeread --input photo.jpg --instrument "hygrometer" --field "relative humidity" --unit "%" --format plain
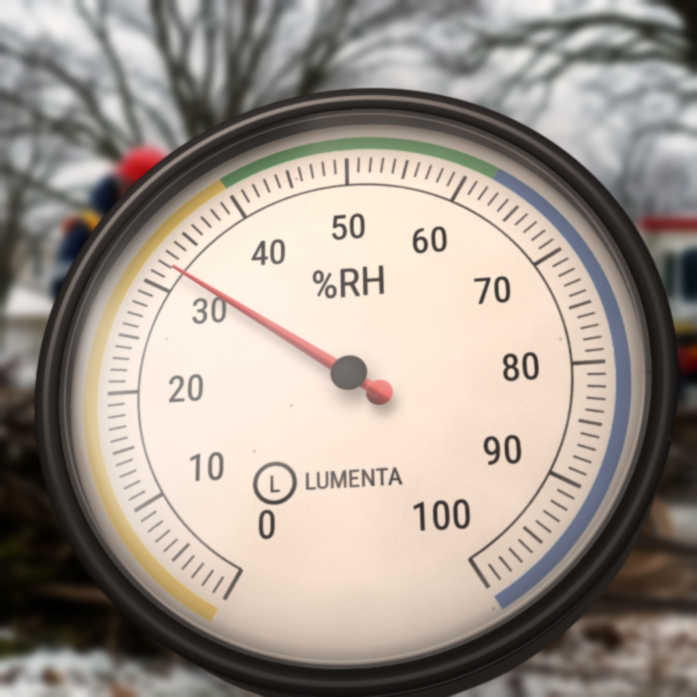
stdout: 32 %
